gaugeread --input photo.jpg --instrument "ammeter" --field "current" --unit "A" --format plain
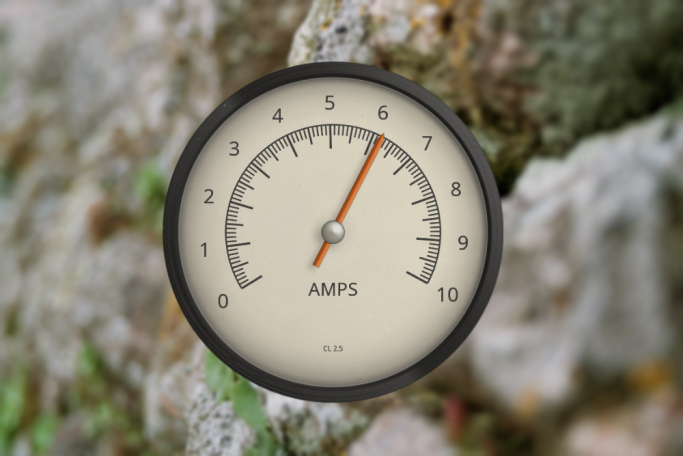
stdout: 6.2 A
